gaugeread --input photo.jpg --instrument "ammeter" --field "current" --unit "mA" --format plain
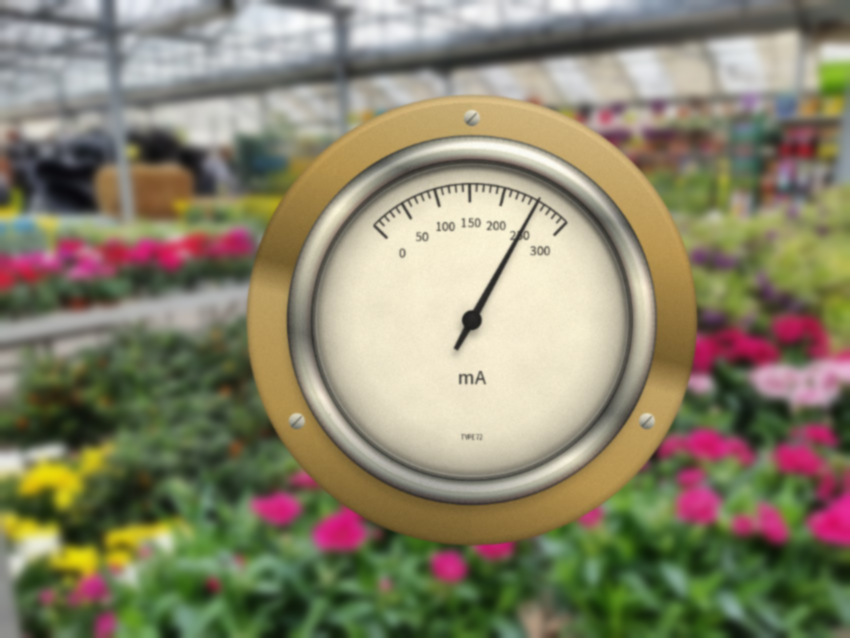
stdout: 250 mA
